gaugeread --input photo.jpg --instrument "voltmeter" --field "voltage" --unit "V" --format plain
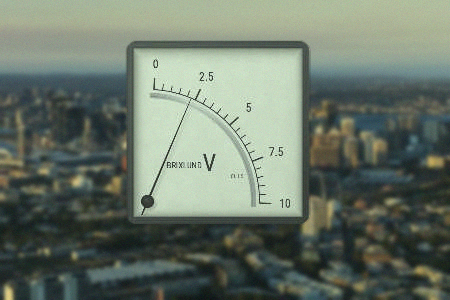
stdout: 2.25 V
